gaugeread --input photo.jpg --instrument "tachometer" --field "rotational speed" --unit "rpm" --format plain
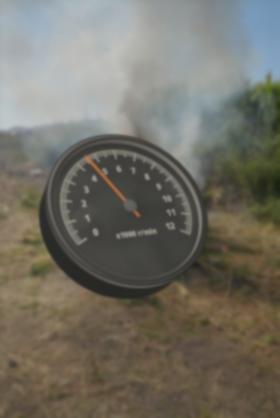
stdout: 4500 rpm
